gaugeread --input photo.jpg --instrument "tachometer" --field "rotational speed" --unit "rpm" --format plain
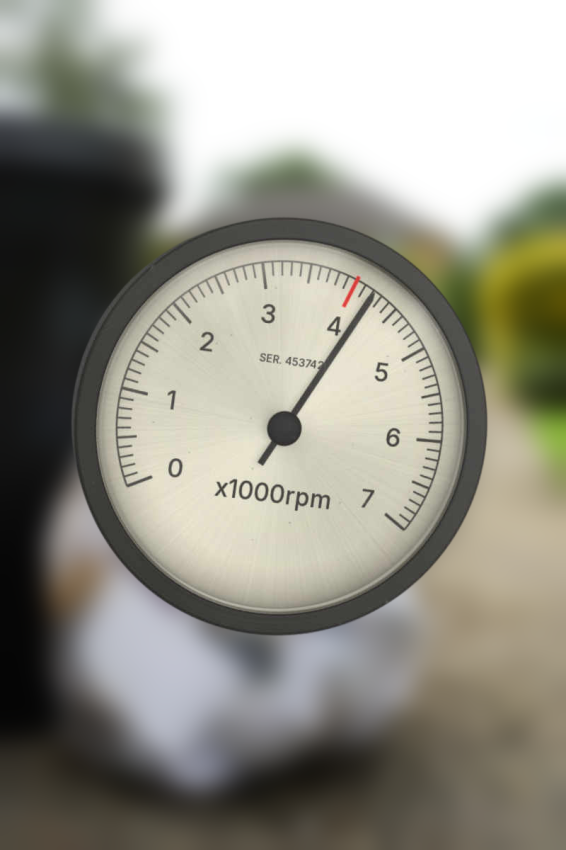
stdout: 4200 rpm
